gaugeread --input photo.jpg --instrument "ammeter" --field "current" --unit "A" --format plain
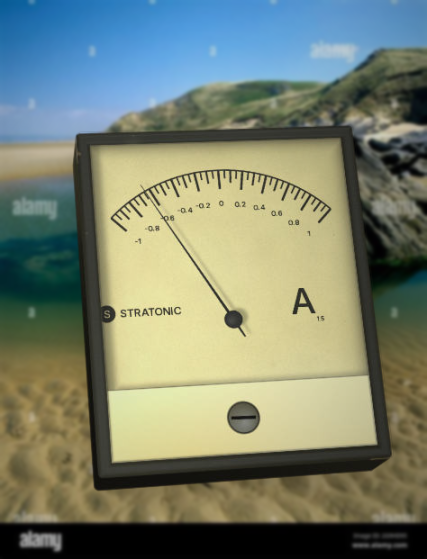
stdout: -0.65 A
